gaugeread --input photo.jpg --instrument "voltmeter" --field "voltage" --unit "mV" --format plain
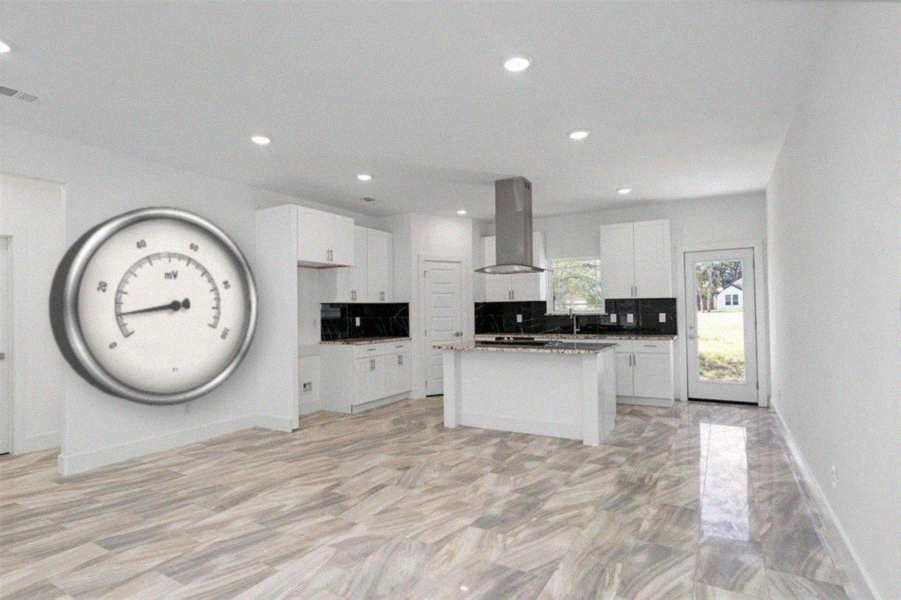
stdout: 10 mV
